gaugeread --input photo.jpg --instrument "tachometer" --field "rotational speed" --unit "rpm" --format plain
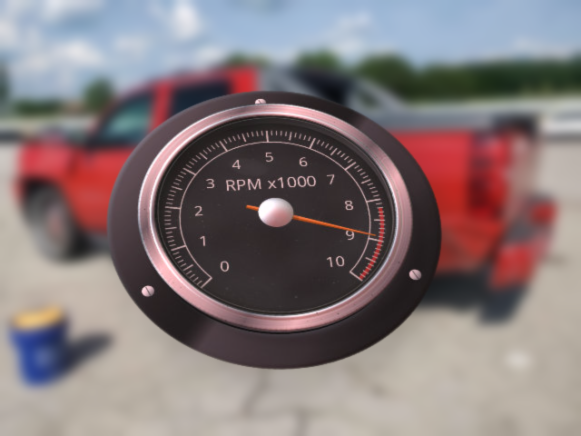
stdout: 9000 rpm
